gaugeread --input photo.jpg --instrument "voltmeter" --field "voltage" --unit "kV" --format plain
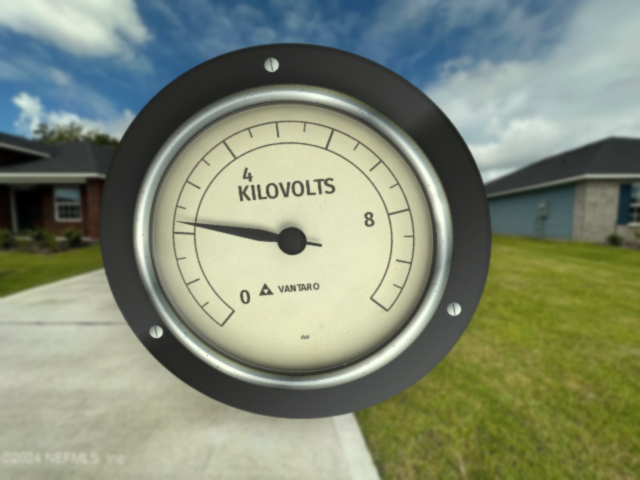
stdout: 2.25 kV
